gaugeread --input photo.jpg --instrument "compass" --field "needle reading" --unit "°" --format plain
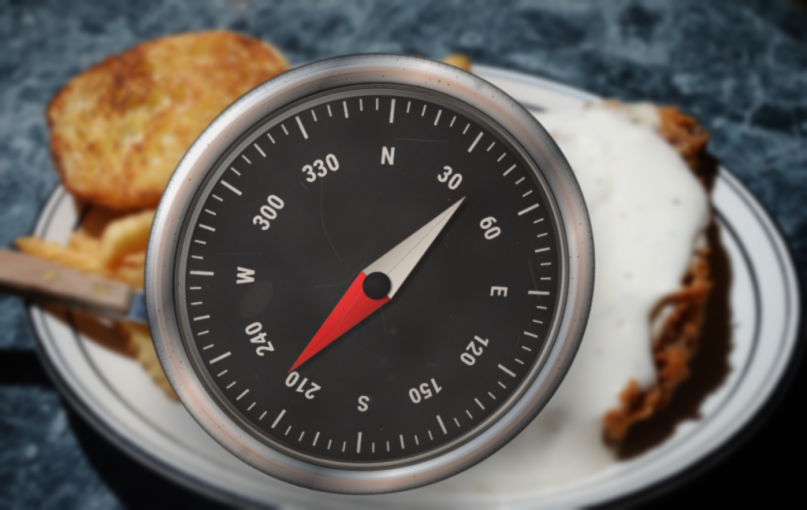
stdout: 220 °
